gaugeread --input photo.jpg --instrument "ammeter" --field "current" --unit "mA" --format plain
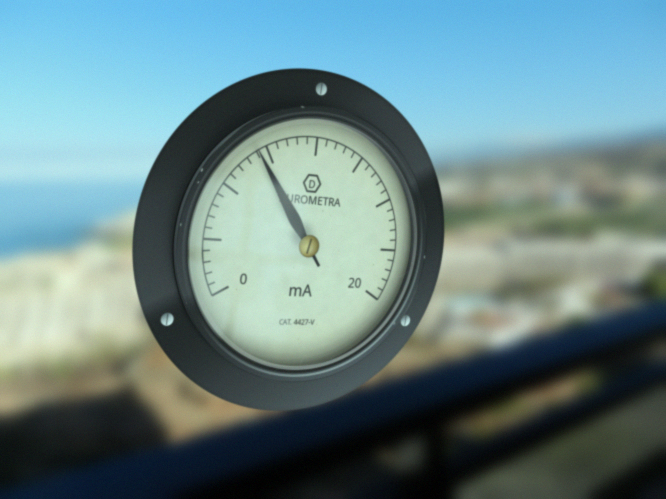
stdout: 7 mA
